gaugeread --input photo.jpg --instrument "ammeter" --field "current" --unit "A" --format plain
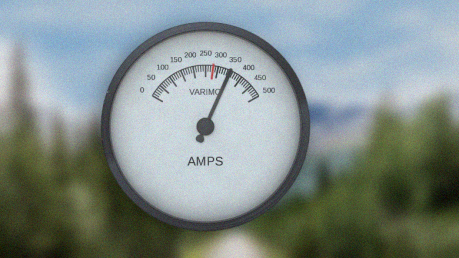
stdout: 350 A
